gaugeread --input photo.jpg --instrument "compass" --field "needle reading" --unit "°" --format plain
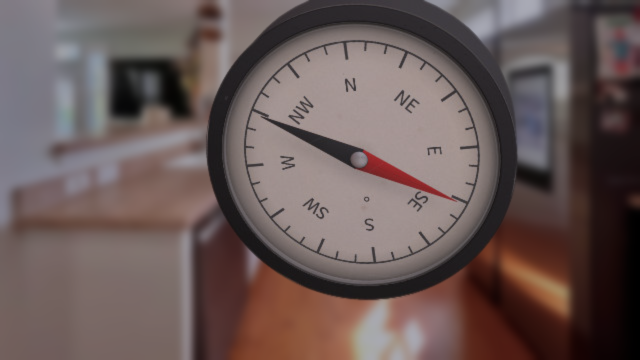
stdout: 120 °
